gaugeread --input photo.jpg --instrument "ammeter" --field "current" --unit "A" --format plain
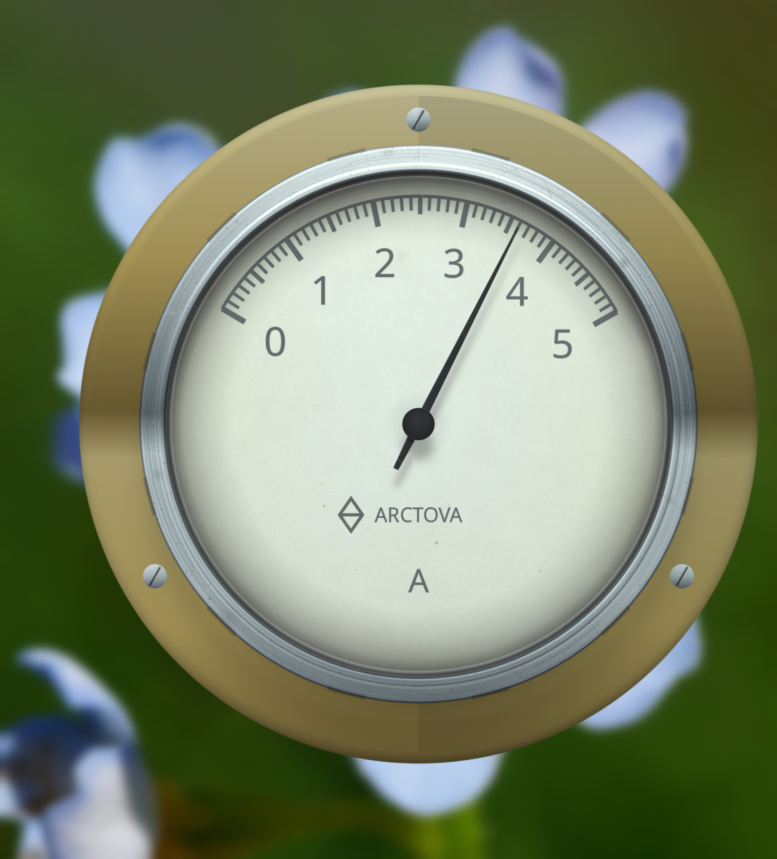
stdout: 3.6 A
